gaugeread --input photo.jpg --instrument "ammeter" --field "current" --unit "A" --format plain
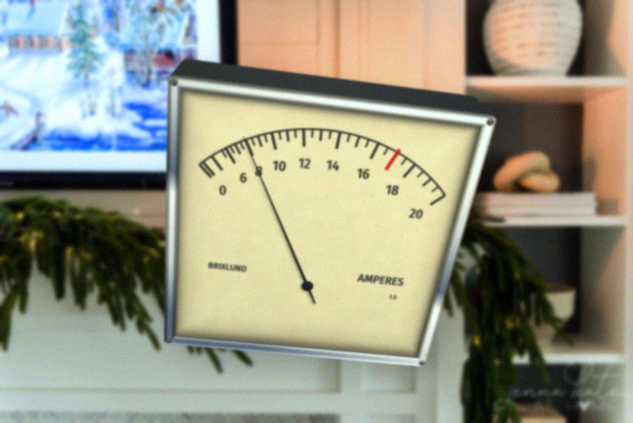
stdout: 8 A
